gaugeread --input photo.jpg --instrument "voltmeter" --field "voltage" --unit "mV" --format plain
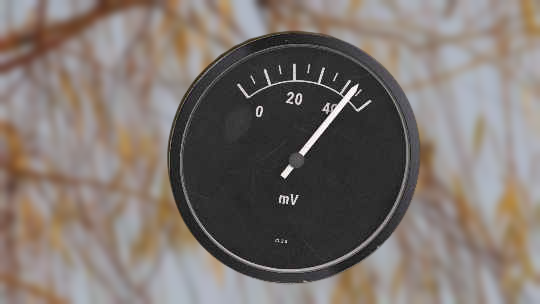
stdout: 42.5 mV
